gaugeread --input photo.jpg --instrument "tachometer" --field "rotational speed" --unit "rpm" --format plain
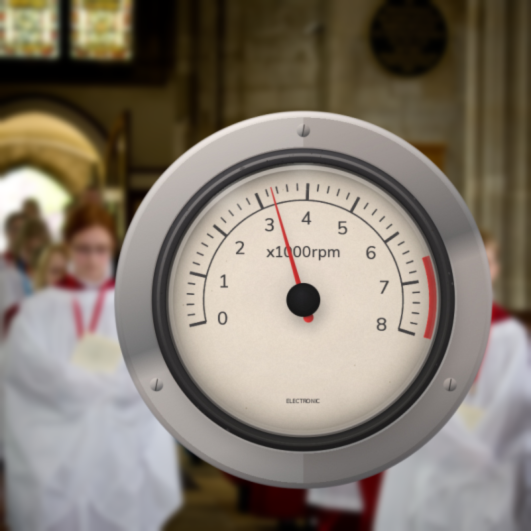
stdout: 3300 rpm
